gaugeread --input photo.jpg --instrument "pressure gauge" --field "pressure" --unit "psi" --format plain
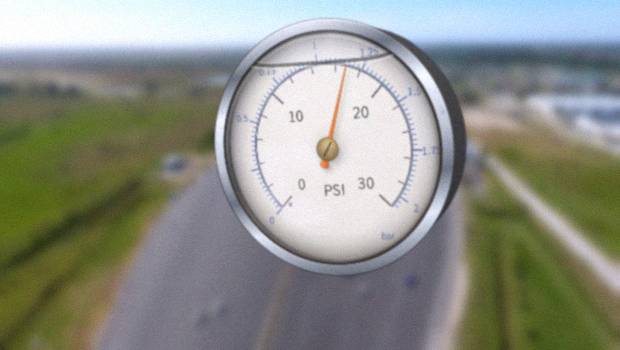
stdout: 17 psi
